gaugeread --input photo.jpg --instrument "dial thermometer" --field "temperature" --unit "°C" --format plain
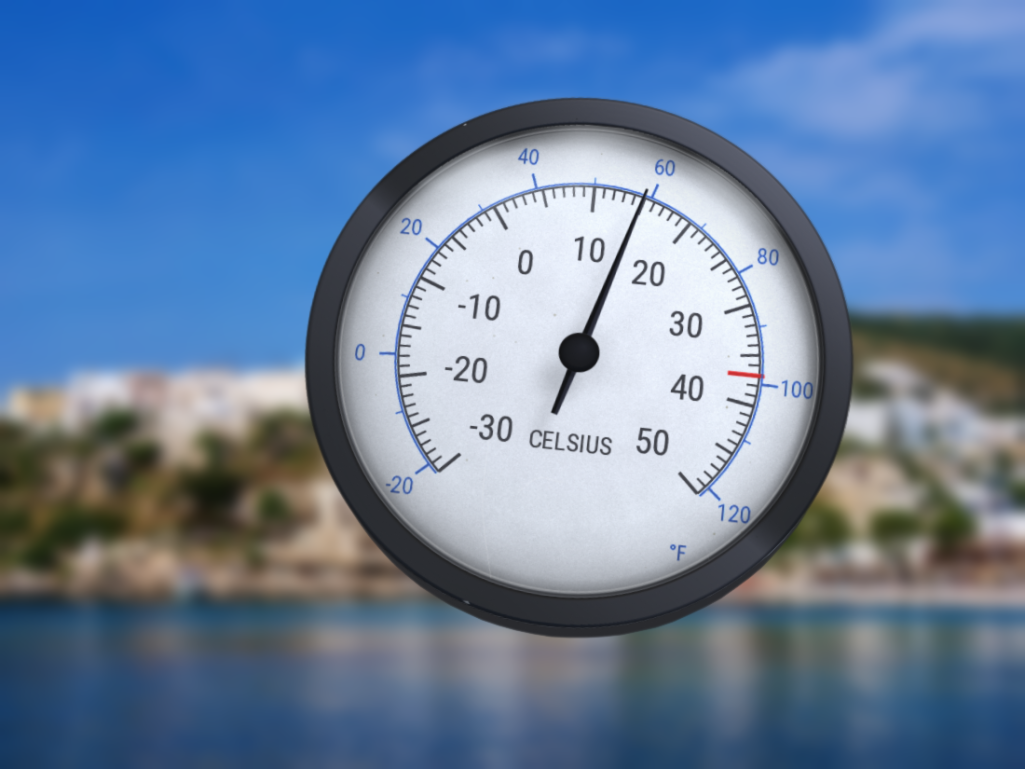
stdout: 15 °C
